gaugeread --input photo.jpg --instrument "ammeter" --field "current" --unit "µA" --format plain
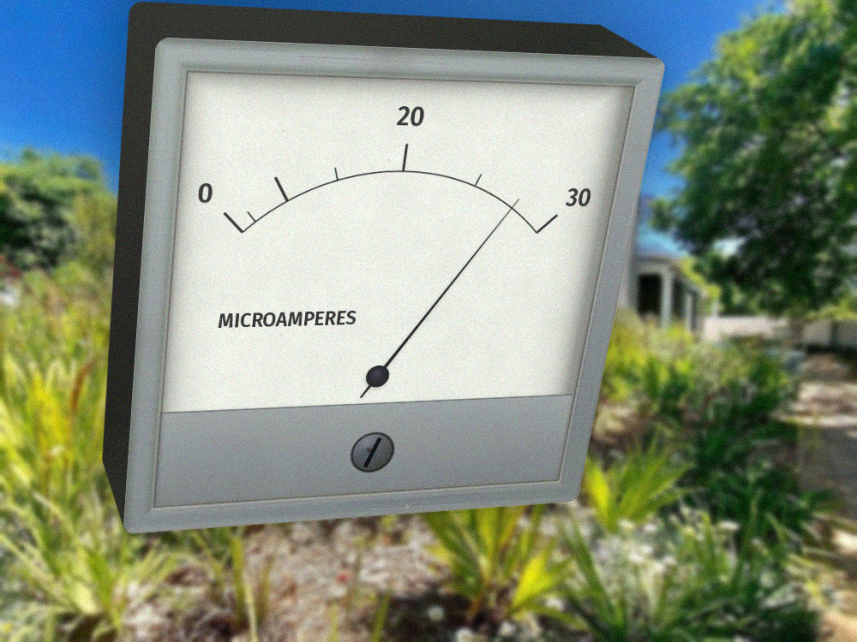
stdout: 27.5 µA
